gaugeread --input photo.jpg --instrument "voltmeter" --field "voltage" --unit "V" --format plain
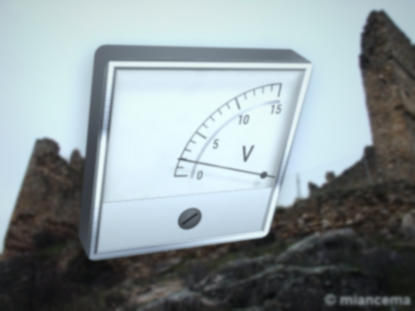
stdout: 2 V
